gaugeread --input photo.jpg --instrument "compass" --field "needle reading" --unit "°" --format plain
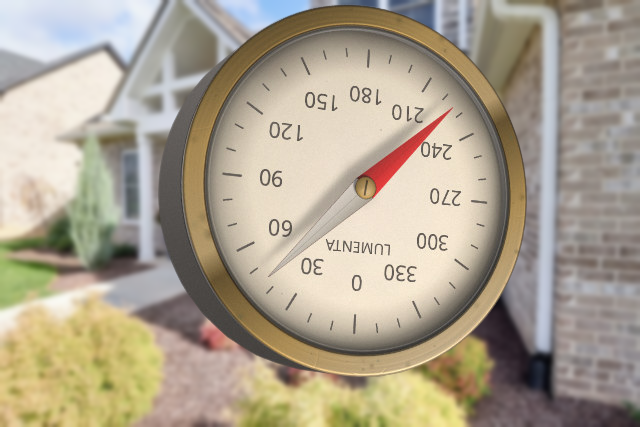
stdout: 225 °
